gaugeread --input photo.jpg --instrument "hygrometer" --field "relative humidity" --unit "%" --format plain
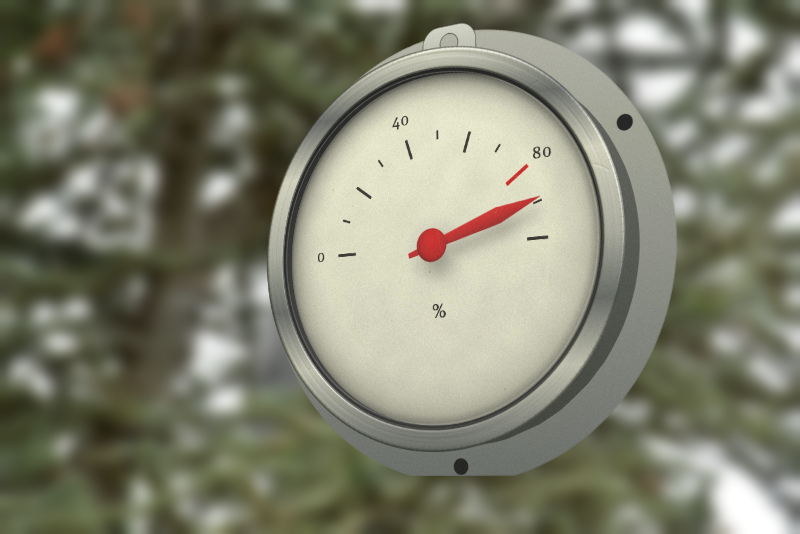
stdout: 90 %
